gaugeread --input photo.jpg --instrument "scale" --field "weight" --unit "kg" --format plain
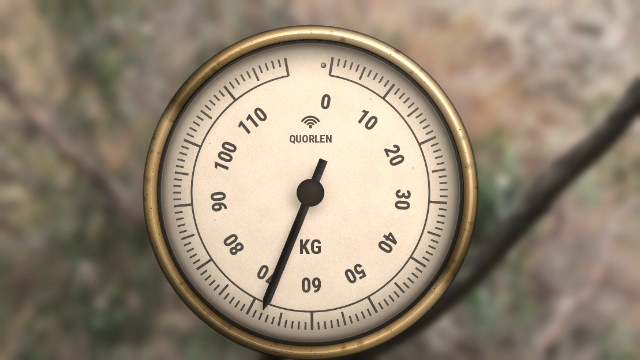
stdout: 68 kg
